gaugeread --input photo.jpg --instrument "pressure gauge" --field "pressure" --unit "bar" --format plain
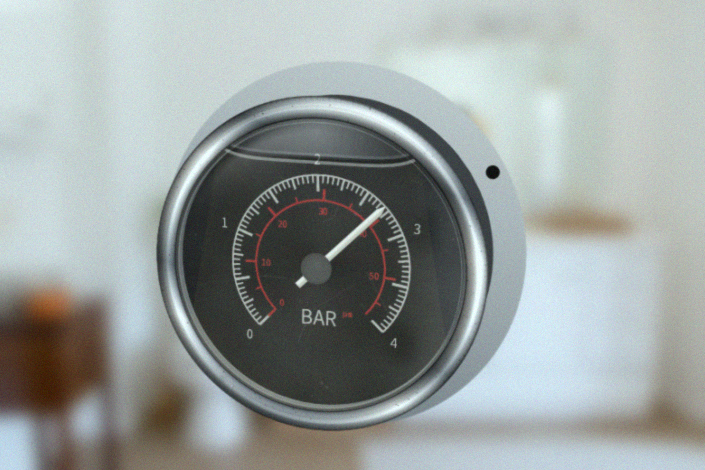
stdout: 2.7 bar
